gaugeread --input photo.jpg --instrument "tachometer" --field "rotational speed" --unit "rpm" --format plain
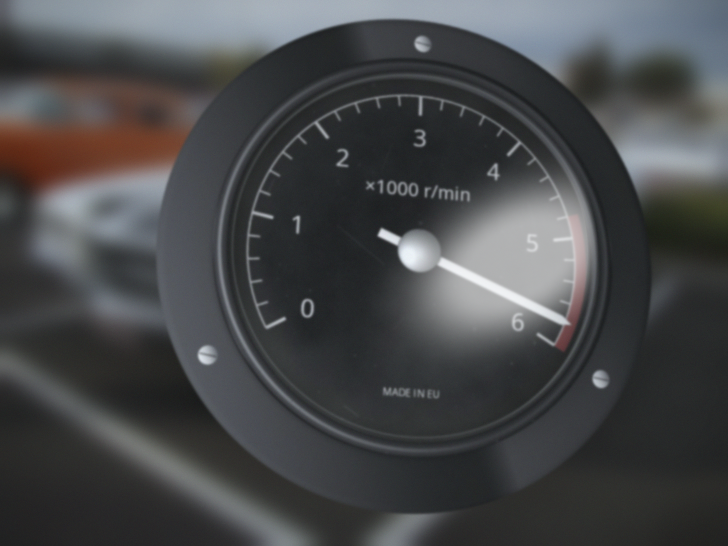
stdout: 5800 rpm
